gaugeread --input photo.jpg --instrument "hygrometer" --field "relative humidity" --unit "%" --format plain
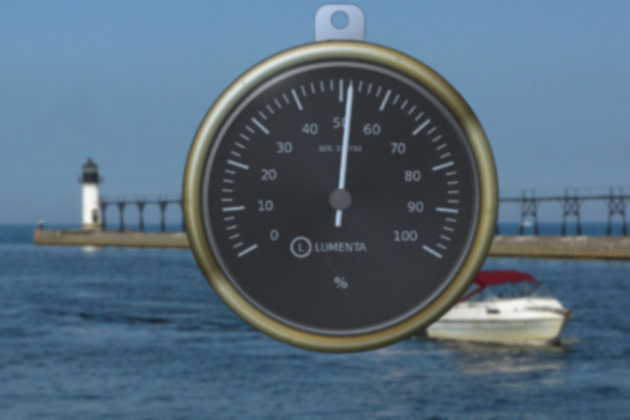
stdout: 52 %
